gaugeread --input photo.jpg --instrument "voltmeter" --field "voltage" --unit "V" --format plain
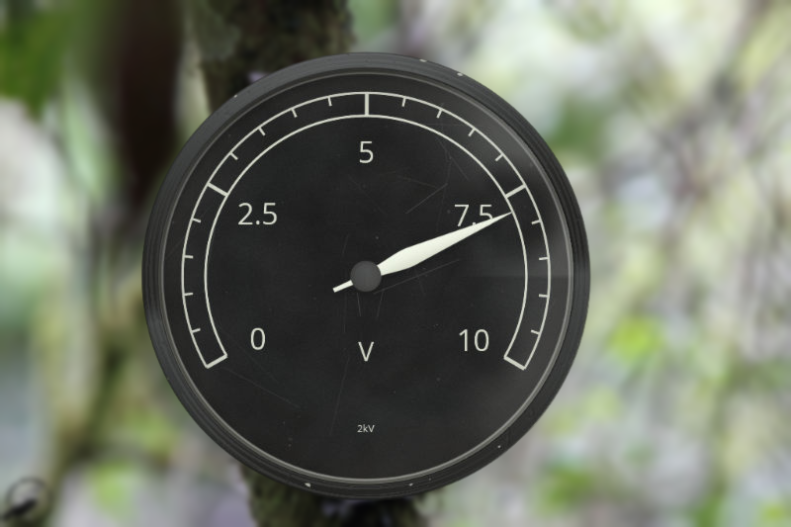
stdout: 7.75 V
